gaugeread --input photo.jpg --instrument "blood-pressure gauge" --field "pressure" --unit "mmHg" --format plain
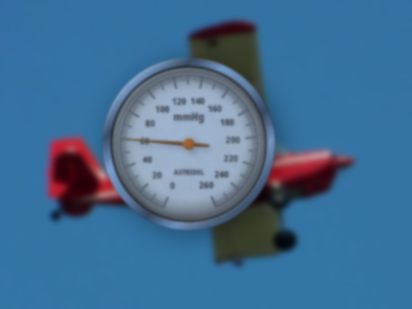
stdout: 60 mmHg
